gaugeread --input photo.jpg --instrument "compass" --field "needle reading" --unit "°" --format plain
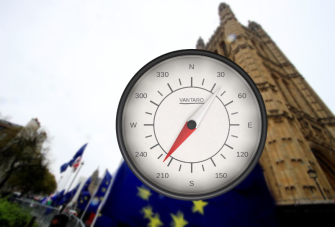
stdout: 217.5 °
